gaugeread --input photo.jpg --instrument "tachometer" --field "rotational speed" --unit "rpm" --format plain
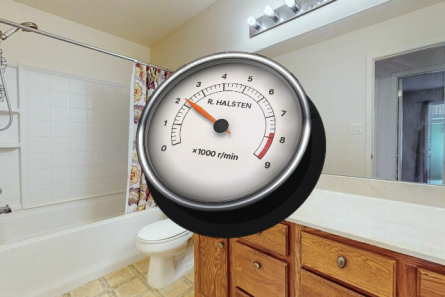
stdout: 2200 rpm
